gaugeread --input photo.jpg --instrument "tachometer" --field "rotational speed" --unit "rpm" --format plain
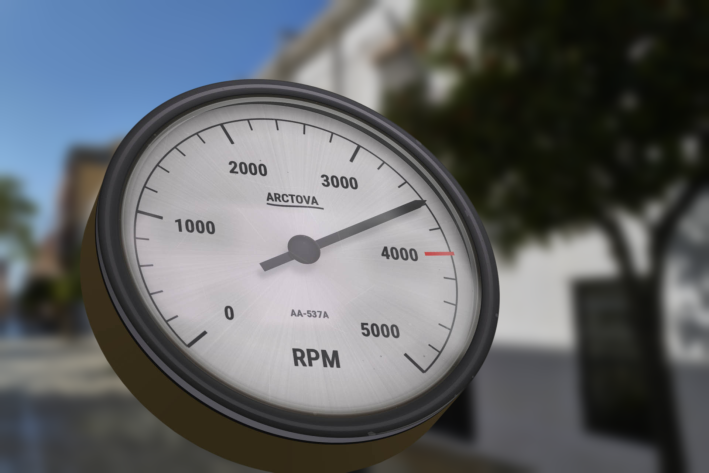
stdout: 3600 rpm
